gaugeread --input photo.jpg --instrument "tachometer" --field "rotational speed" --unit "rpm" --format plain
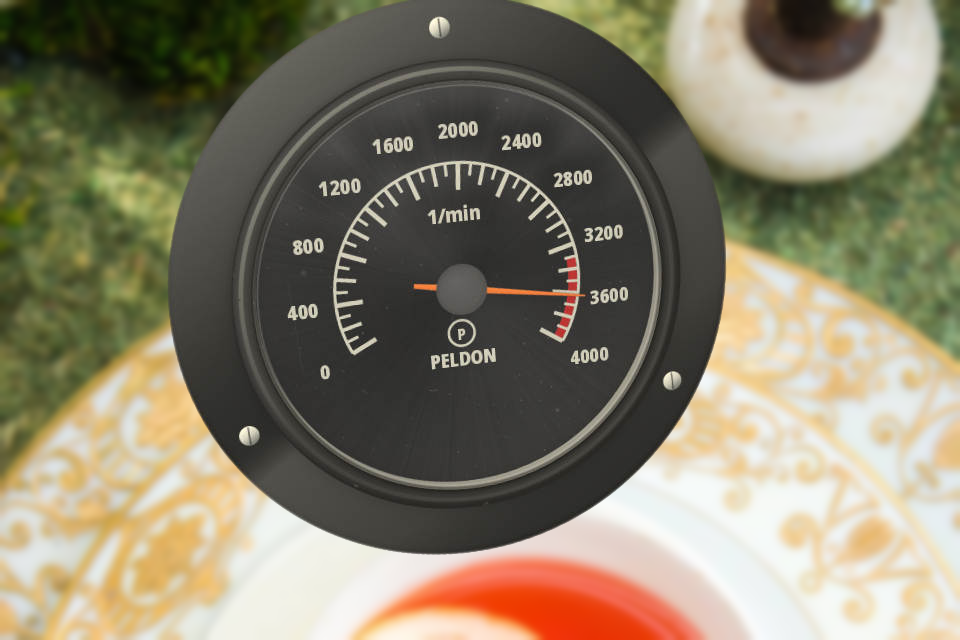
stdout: 3600 rpm
